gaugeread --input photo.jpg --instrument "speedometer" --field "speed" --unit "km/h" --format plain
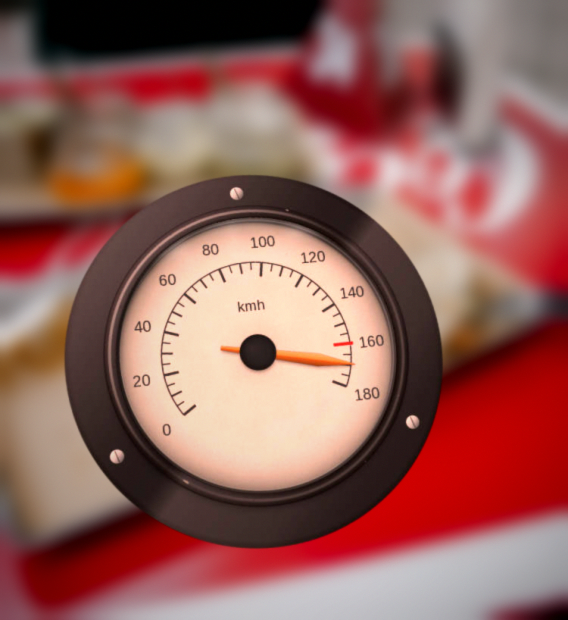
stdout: 170 km/h
